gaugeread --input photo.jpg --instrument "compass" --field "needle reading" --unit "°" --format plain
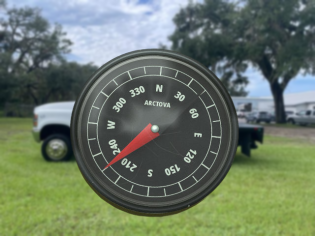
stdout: 225 °
